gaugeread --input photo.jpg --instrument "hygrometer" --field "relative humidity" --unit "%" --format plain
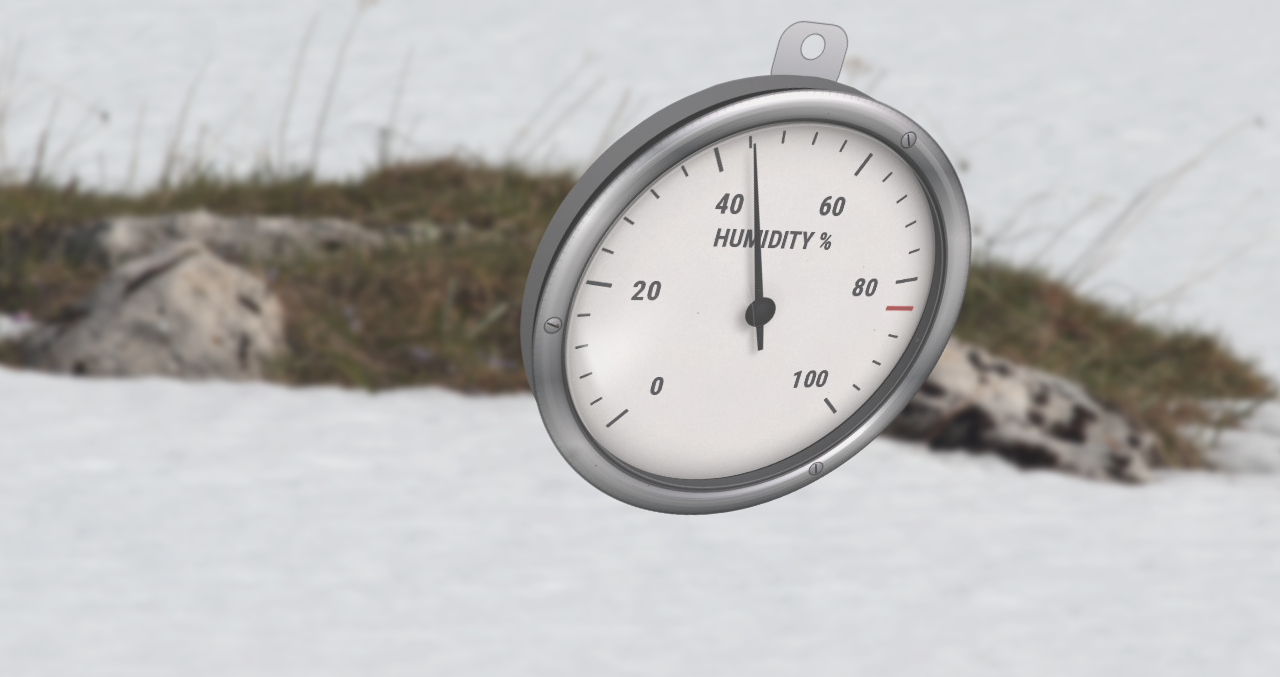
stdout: 44 %
